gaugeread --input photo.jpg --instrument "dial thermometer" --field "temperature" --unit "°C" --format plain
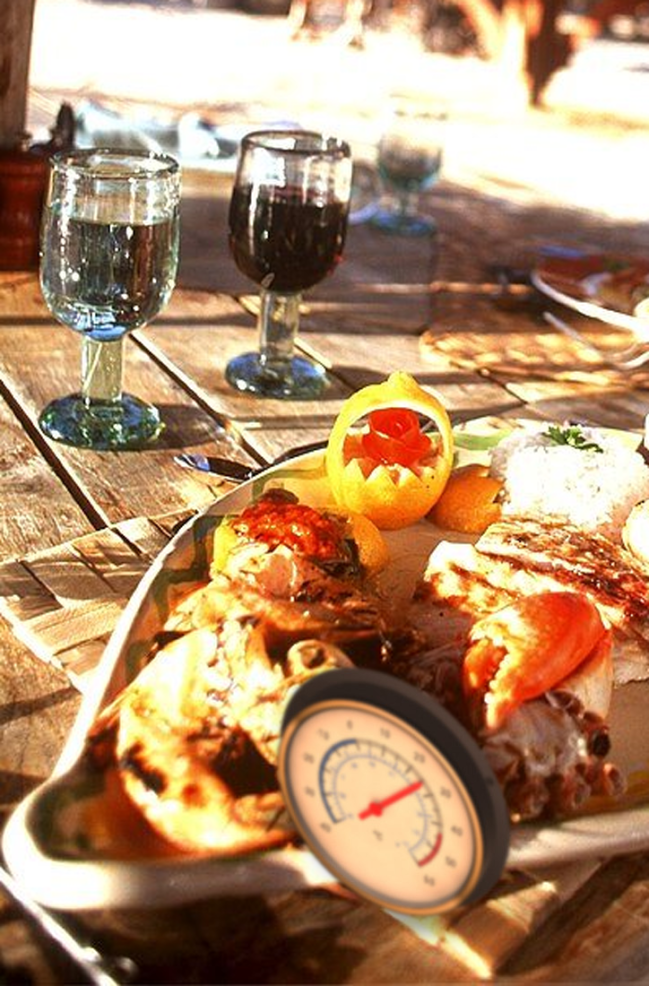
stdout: 25 °C
